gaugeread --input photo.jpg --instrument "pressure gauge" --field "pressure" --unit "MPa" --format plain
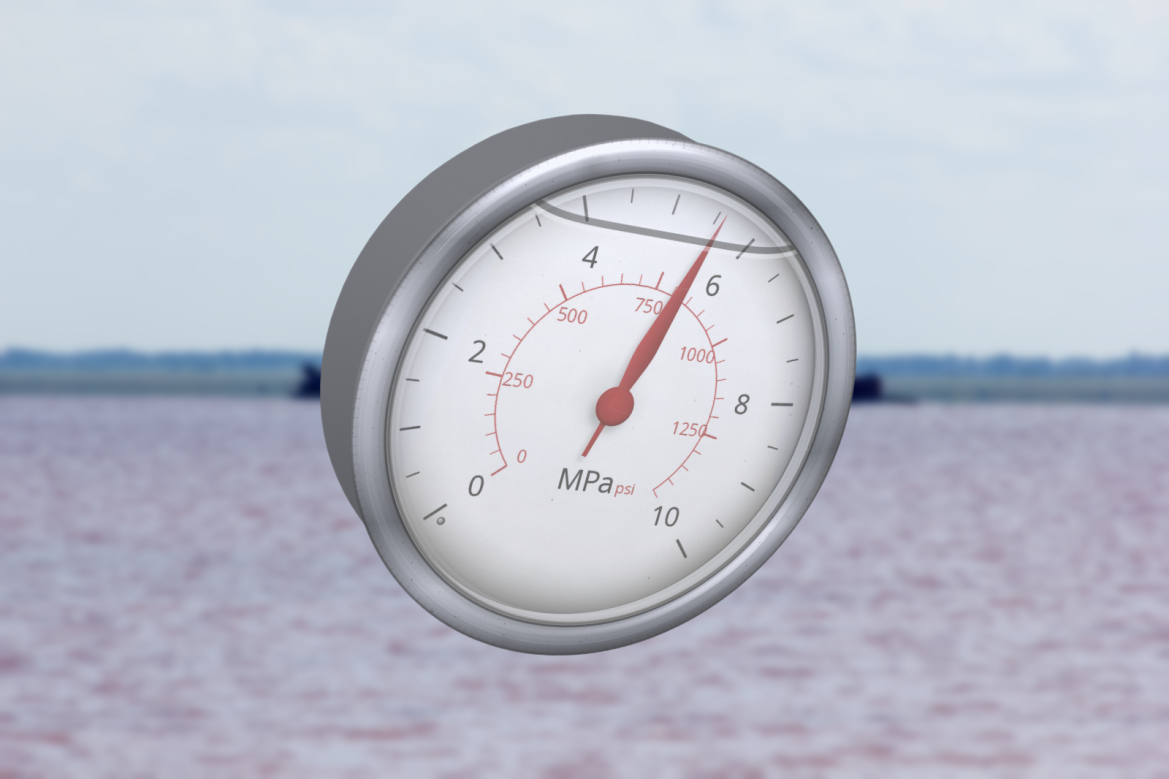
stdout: 5.5 MPa
